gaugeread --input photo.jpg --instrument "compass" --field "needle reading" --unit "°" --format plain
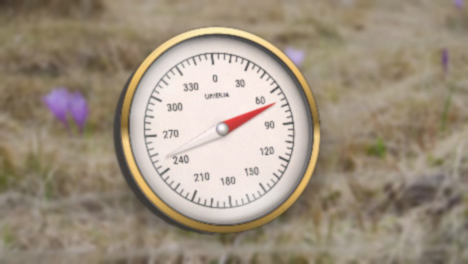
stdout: 70 °
